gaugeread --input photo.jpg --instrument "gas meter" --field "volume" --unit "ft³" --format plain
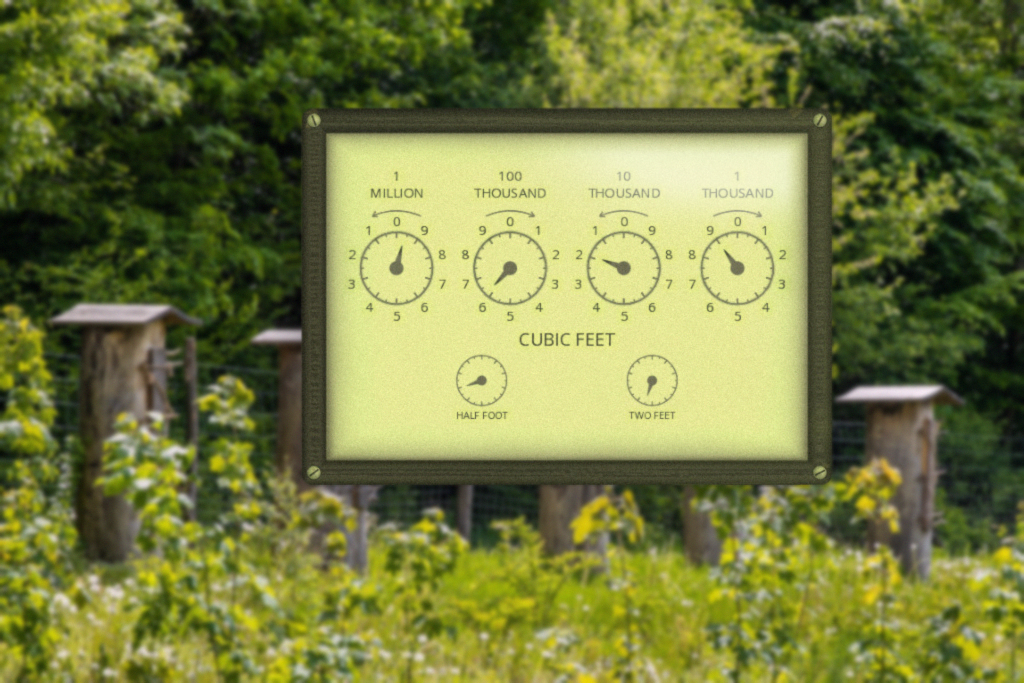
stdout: 961900 ft³
